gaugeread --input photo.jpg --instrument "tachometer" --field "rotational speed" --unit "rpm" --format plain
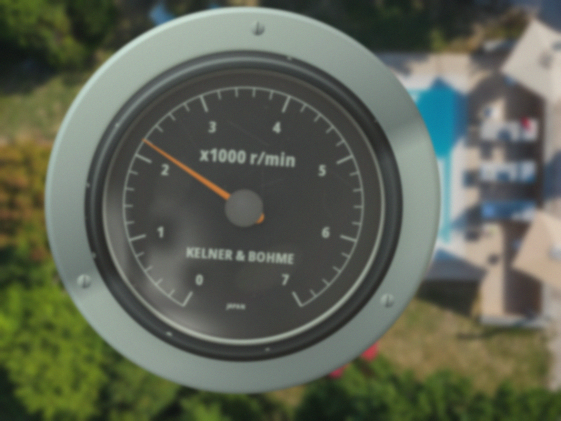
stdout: 2200 rpm
